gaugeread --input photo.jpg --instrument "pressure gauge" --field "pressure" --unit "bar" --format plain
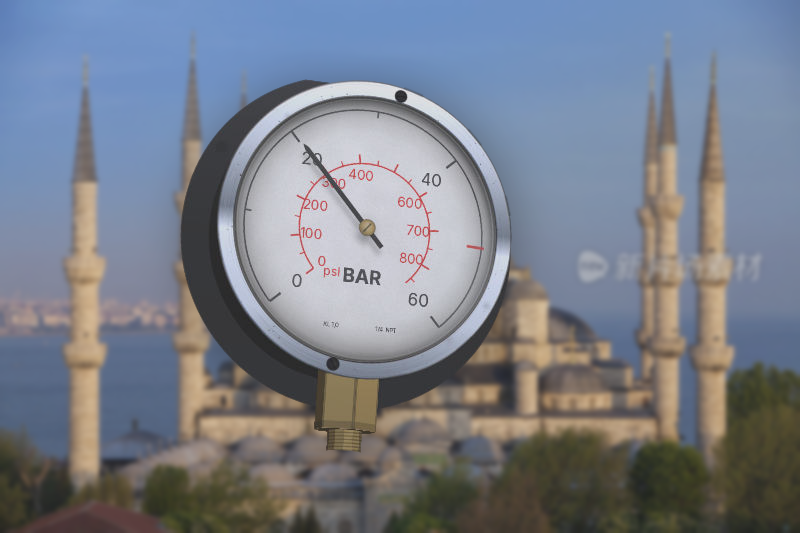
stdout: 20 bar
